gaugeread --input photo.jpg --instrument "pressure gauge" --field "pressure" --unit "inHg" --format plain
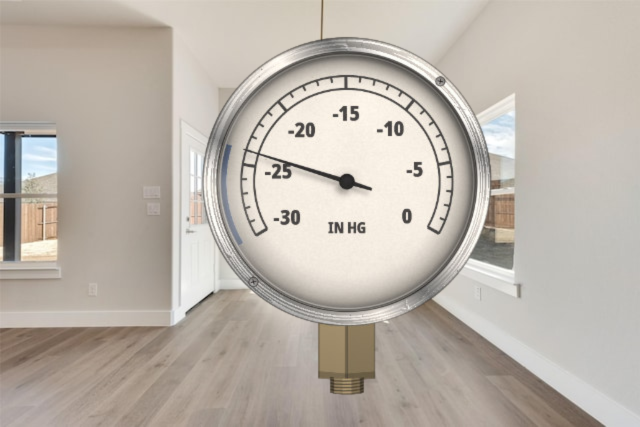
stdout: -24 inHg
